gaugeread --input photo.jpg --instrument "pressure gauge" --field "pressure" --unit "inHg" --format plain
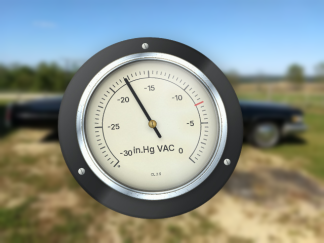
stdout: -18 inHg
